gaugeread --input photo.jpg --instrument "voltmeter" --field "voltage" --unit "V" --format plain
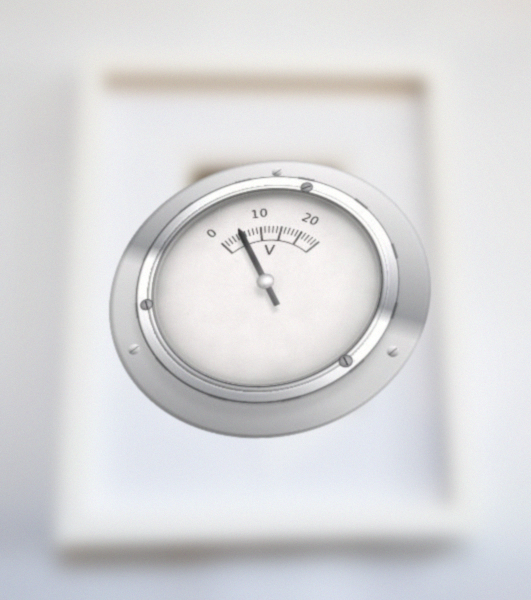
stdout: 5 V
